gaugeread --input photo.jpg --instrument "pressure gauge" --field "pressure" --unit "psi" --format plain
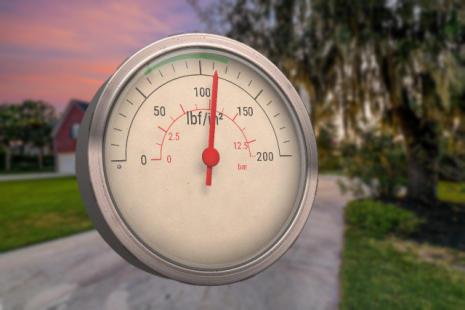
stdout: 110 psi
